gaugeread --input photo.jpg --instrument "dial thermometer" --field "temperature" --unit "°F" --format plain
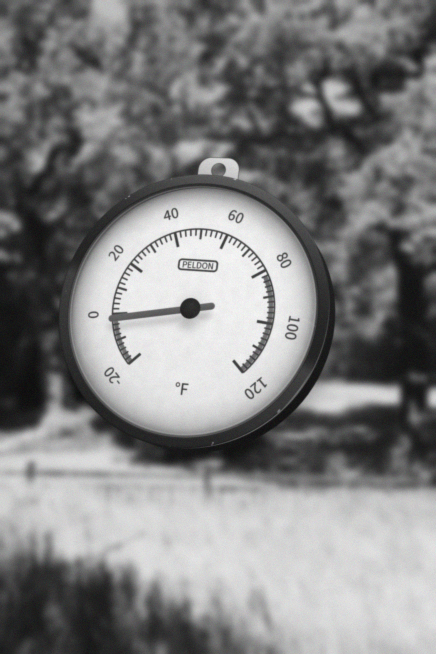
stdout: -2 °F
